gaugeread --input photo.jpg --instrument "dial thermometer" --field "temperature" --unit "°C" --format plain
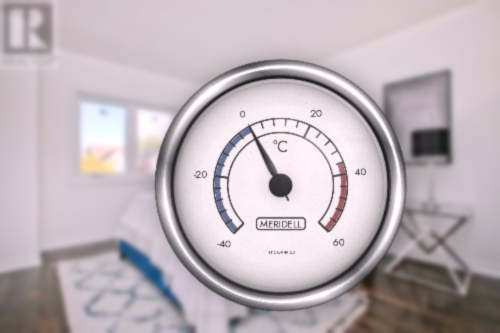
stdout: 0 °C
